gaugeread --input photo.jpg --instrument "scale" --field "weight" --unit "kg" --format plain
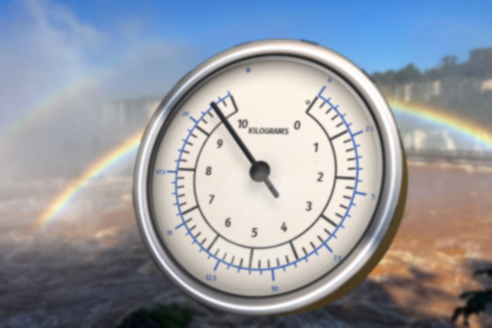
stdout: 9.6 kg
